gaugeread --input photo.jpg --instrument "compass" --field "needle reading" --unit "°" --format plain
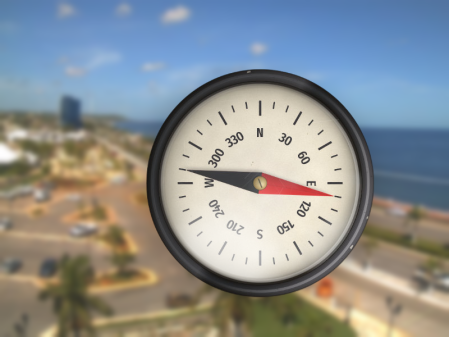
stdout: 100 °
